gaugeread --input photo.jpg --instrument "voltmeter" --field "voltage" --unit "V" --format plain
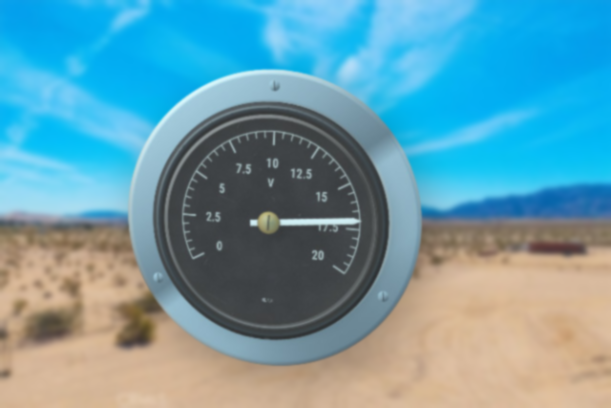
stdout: 17 V
